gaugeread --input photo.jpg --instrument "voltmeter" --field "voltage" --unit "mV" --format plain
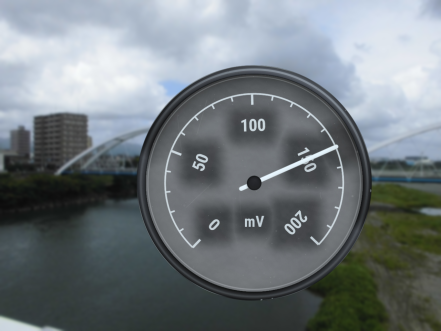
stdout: 150 mV
